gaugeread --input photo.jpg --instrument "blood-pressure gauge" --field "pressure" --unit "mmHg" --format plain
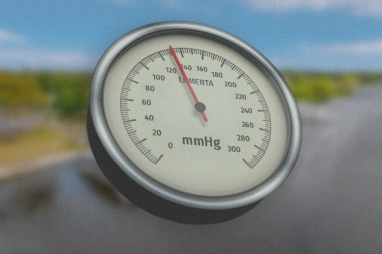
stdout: 130 mmHg
